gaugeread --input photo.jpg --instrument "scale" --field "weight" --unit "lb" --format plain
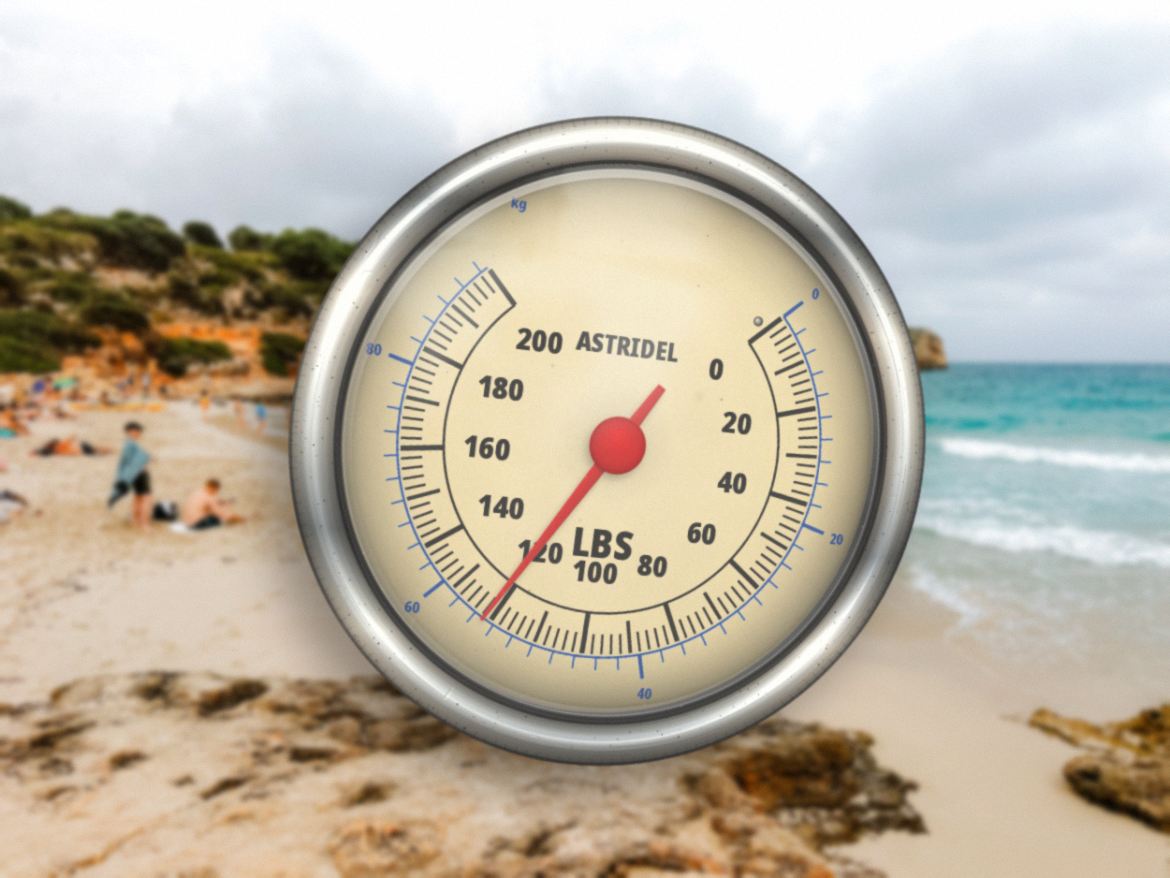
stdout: 122 lb
